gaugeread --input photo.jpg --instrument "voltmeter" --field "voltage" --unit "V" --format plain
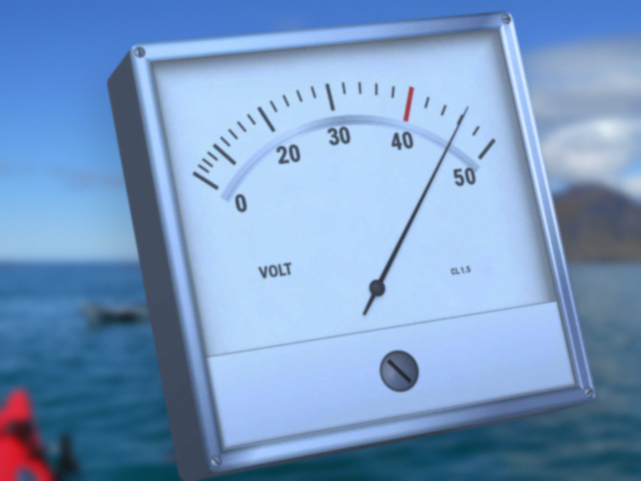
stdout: 46 V
